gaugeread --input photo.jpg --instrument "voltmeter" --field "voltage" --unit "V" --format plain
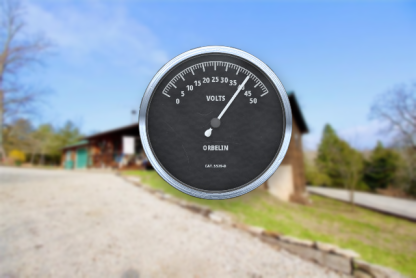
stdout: 40 V
